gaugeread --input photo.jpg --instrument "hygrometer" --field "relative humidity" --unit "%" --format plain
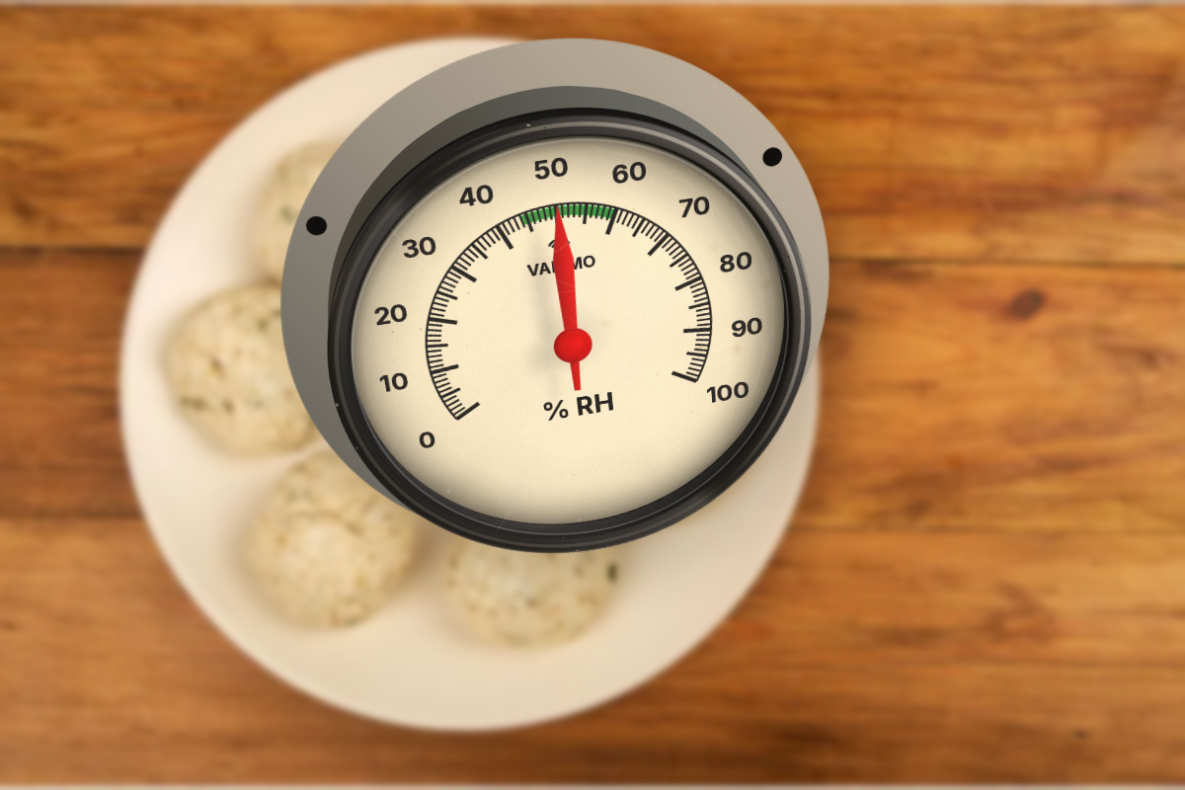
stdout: 50 %
